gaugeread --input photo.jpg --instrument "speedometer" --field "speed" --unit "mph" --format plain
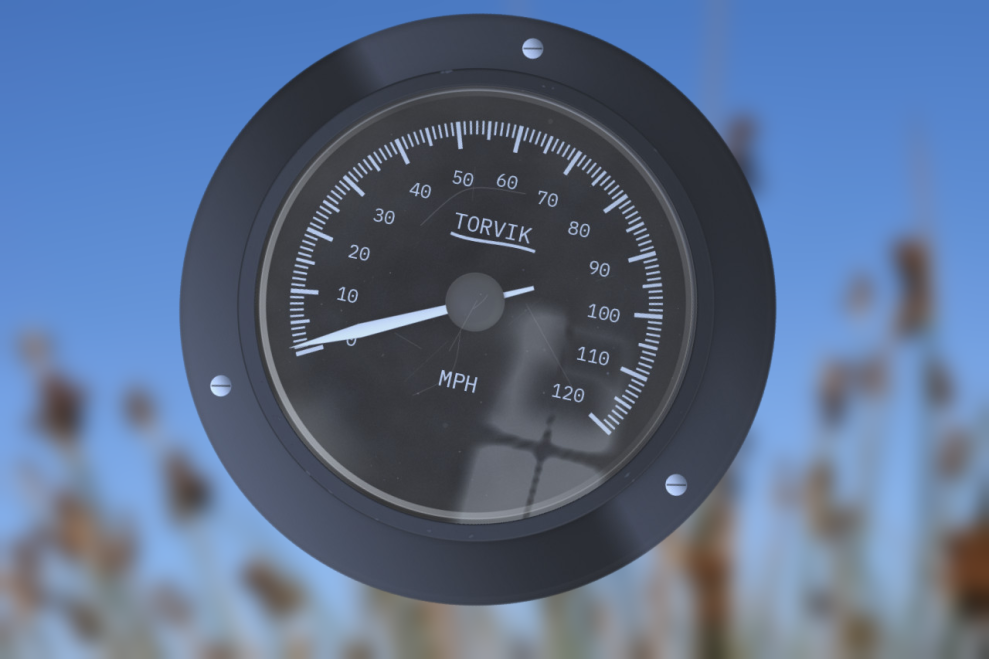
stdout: 1 mph
